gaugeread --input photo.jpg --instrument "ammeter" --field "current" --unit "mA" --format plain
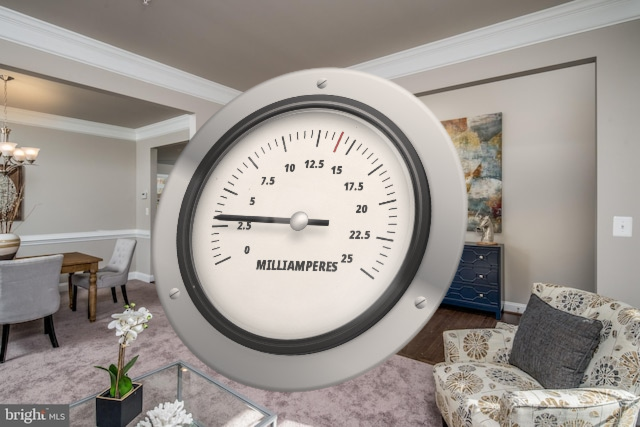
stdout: 3 mA
